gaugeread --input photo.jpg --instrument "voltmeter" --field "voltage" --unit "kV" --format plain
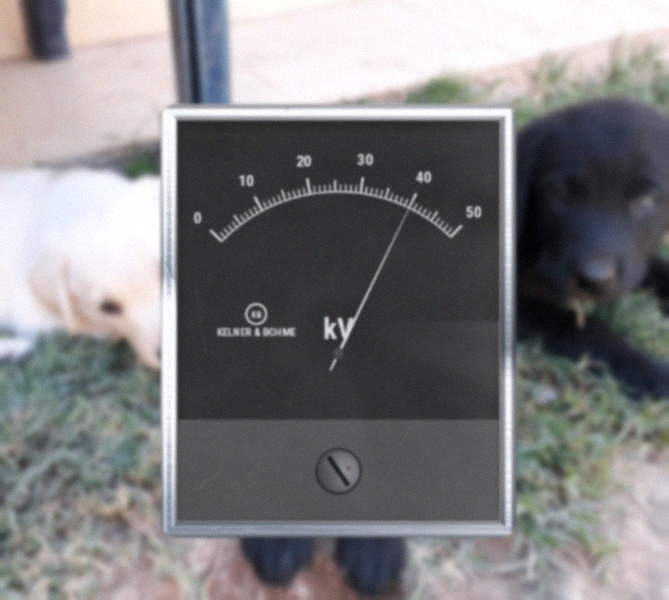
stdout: 40 kV
